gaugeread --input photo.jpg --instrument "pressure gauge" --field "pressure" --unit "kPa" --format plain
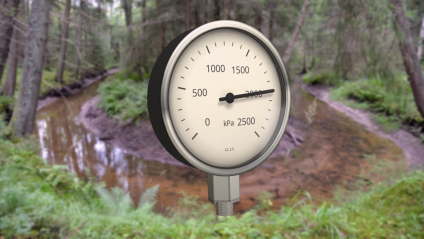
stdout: 2000 kPa
